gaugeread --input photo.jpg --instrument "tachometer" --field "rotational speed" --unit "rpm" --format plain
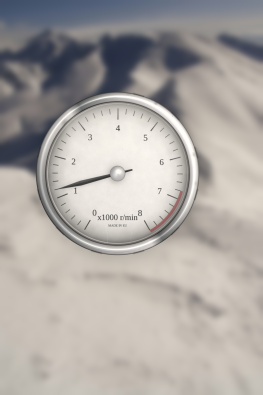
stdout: 1200 rpm
